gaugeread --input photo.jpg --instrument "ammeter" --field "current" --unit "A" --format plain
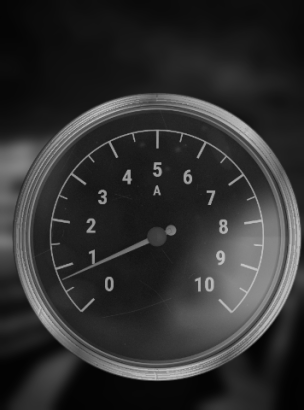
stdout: 0.75 A
